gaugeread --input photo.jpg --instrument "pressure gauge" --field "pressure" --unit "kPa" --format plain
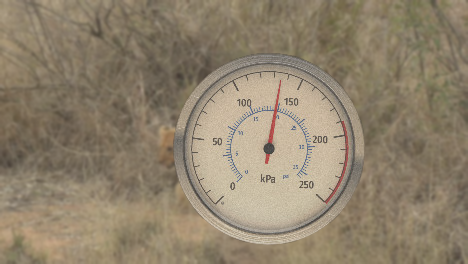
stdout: 135 kPa
